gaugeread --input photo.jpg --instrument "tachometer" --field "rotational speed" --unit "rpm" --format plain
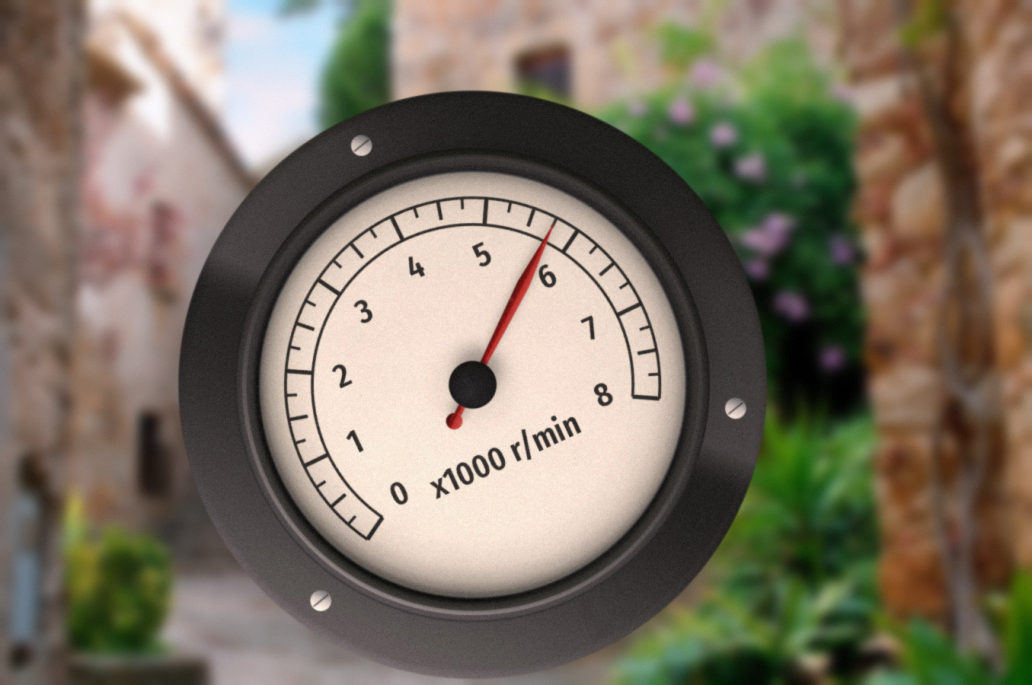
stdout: 5750 rpm
